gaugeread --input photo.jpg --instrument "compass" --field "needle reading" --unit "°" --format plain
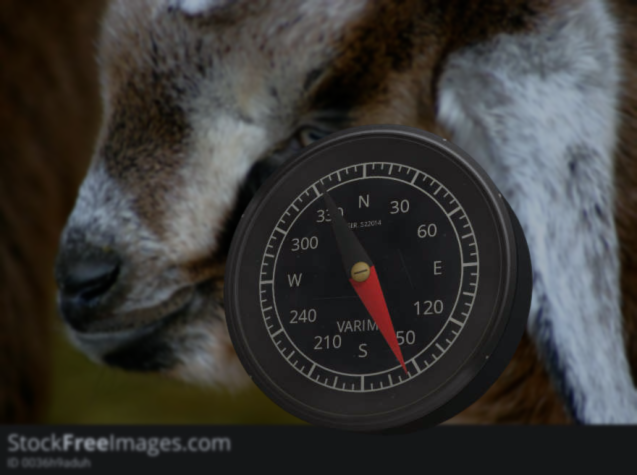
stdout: 155 °
